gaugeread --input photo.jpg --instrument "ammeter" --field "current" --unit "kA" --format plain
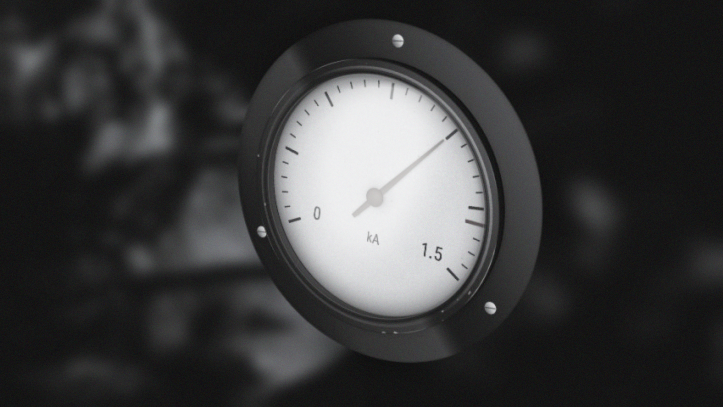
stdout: 1 kA
